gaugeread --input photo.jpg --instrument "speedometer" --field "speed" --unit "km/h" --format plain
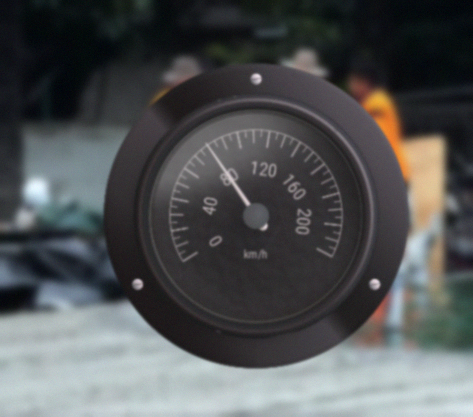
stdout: 80 km/h
